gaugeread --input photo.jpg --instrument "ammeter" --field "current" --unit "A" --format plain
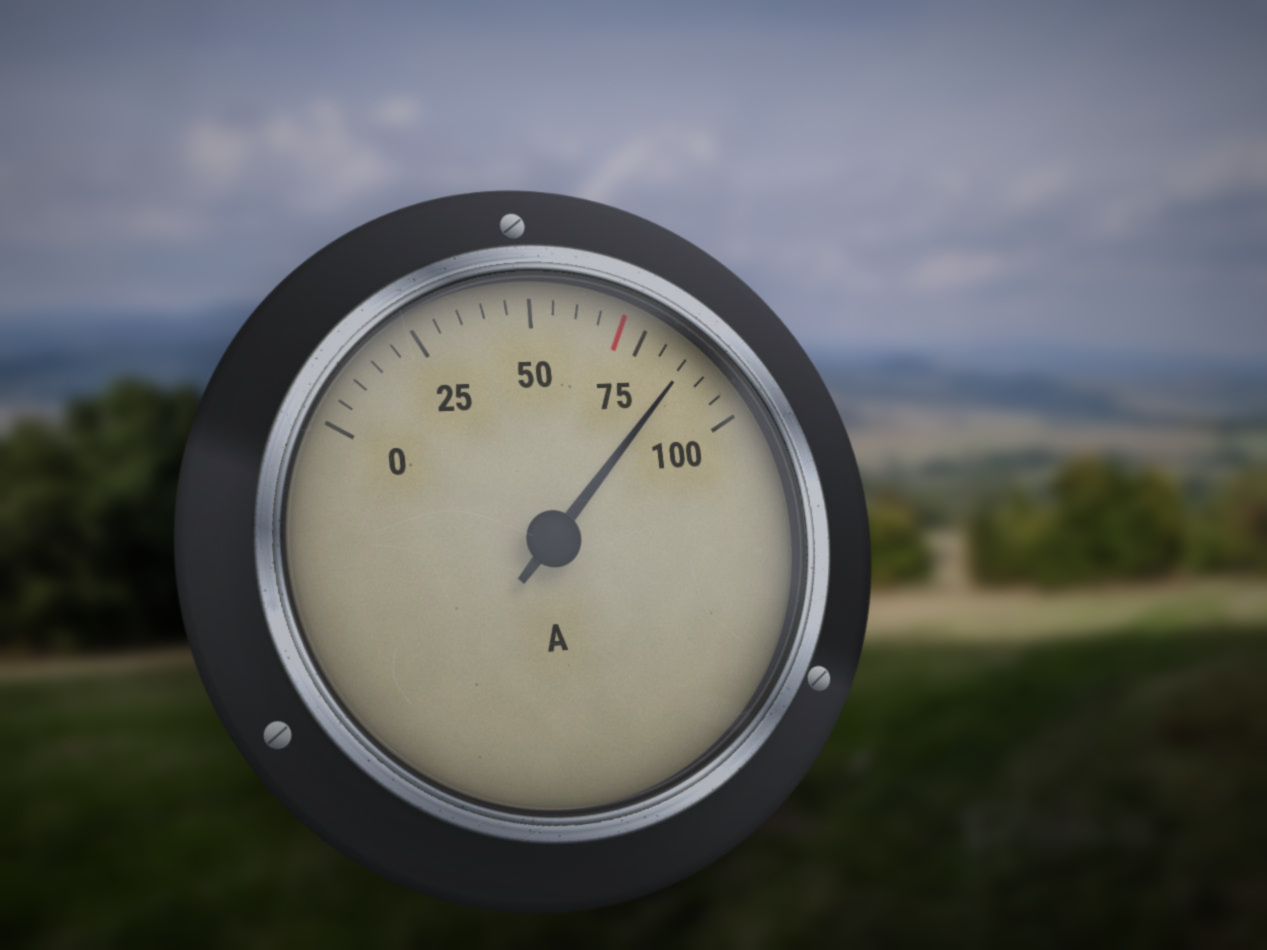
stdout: 85 A
